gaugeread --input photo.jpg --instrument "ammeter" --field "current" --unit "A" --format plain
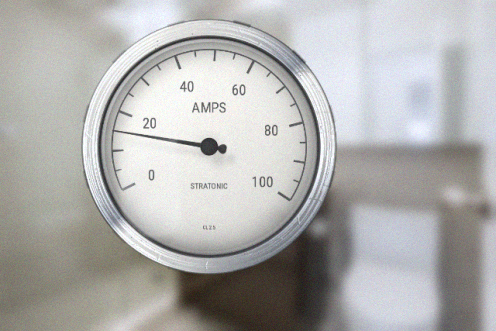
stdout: 15 A
